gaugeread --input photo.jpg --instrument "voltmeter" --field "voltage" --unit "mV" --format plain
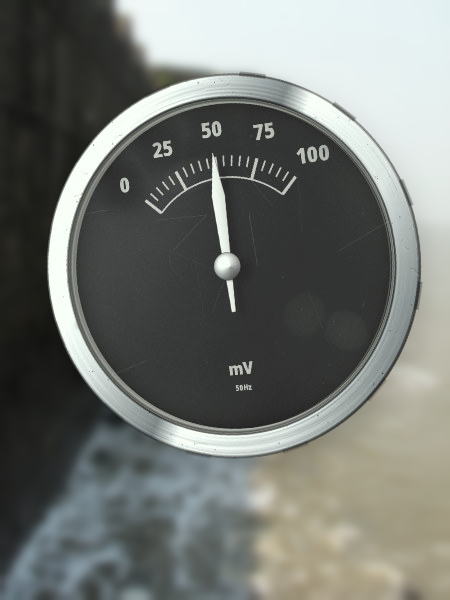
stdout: 50 mV
